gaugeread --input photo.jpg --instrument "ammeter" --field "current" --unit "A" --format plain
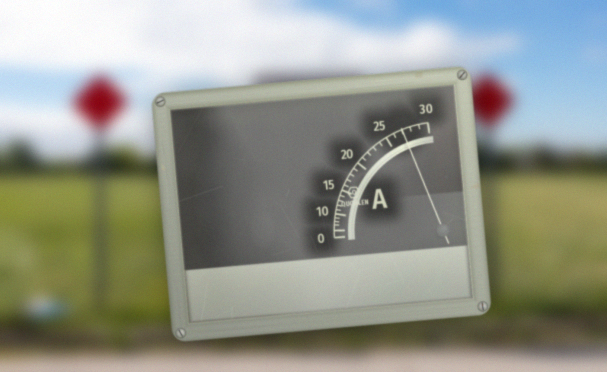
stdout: 27 A
